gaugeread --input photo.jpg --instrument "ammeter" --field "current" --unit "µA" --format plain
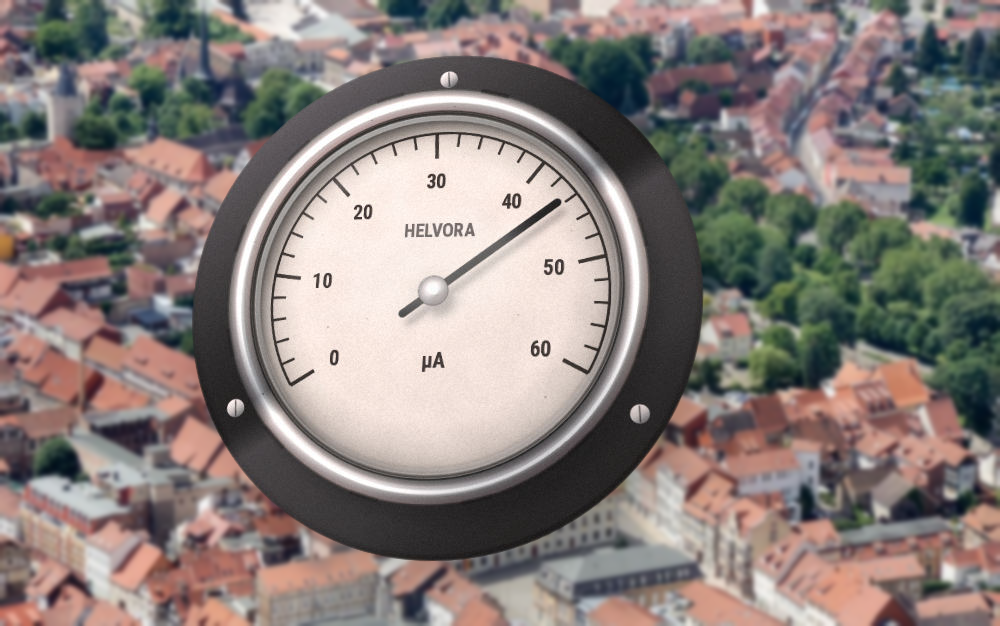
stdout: 44 µA
